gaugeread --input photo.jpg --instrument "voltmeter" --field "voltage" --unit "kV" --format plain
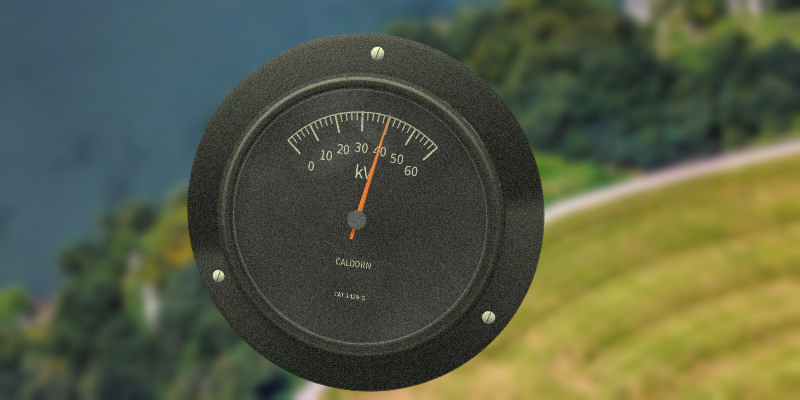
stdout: 40 kV
